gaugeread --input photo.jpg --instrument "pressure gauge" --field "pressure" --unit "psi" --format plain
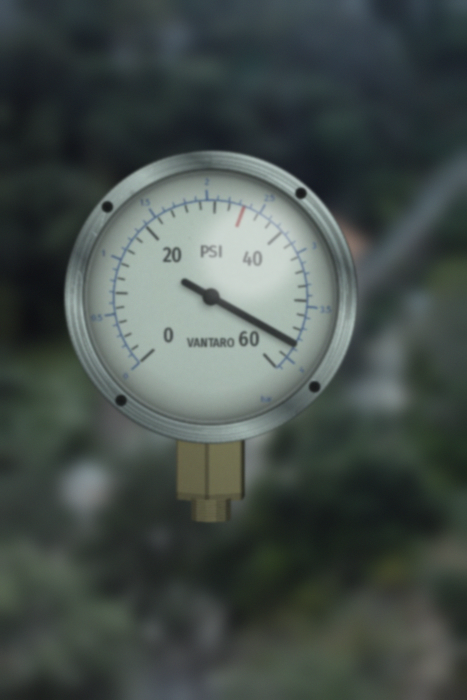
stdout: 56 psi
